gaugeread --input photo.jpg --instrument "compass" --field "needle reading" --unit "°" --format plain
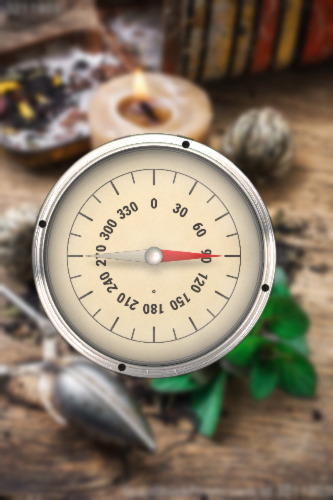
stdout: 90 °
